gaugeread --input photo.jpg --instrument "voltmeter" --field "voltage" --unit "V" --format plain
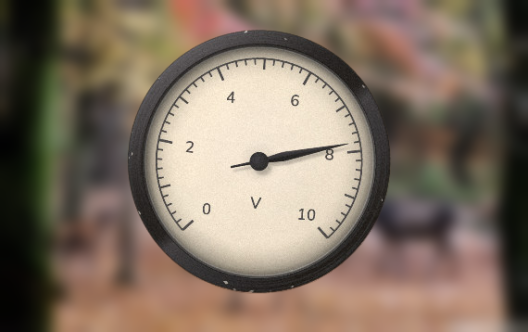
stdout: 7.8 V
